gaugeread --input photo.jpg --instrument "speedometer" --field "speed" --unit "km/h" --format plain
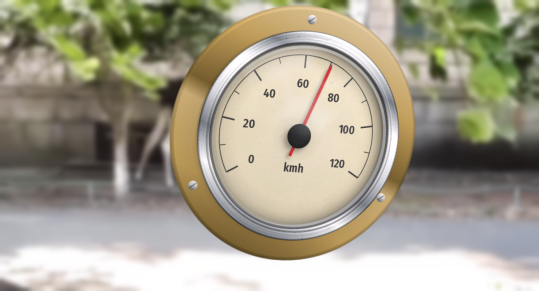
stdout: 70 km/h
